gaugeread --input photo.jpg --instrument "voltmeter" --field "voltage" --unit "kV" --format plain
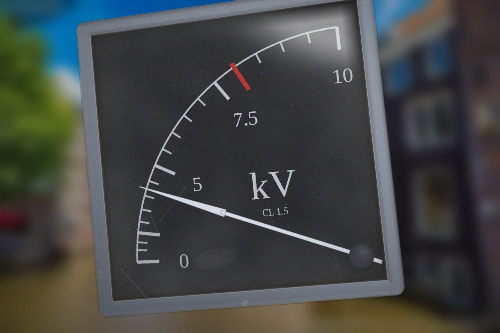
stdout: 4.25 kV
